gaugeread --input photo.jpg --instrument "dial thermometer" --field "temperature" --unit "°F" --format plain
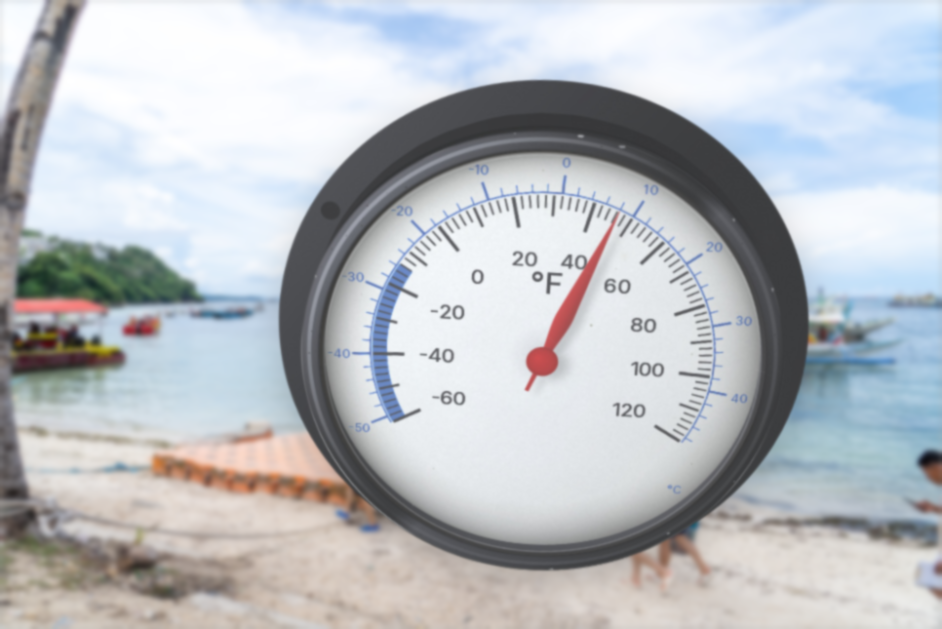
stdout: 46 °F
